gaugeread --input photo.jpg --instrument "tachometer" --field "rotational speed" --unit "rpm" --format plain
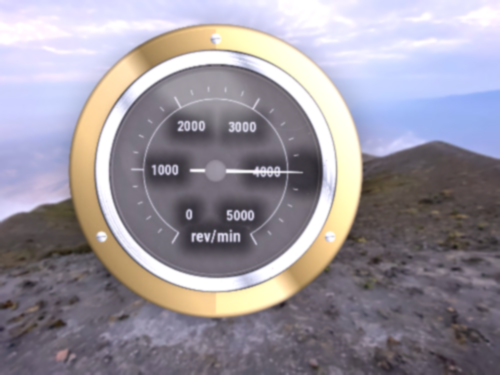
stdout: 4000 rpm
